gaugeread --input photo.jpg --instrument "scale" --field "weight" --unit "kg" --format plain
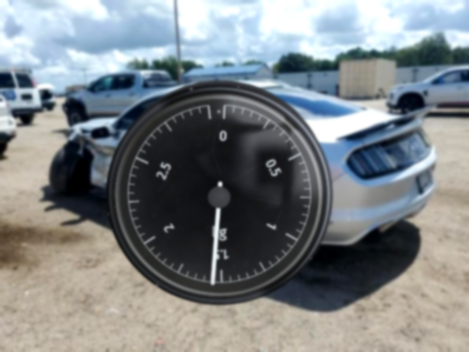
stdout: 1.55 kg
